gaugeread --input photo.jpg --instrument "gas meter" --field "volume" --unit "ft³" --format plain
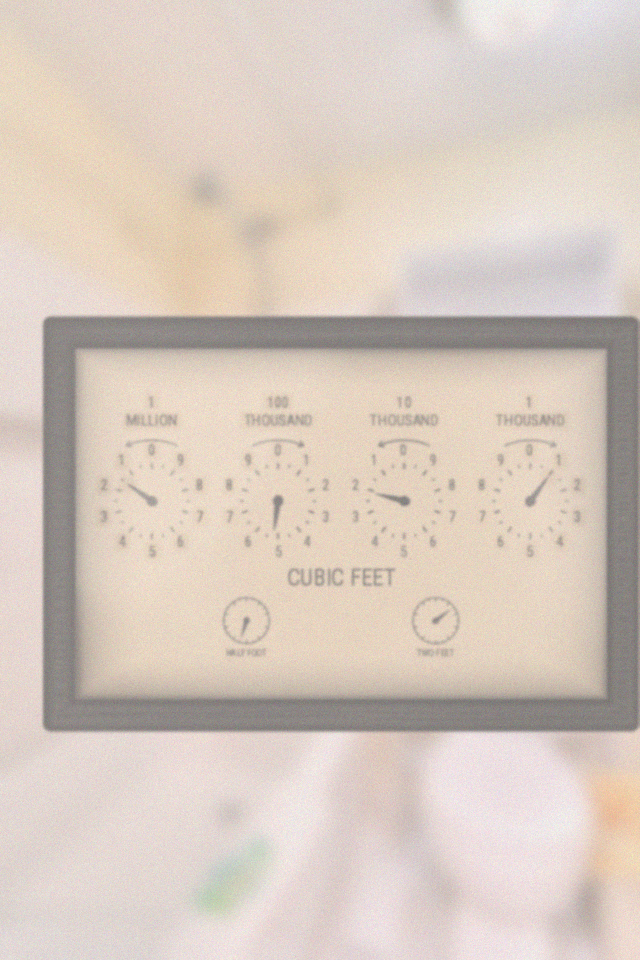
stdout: 152100 ft³
